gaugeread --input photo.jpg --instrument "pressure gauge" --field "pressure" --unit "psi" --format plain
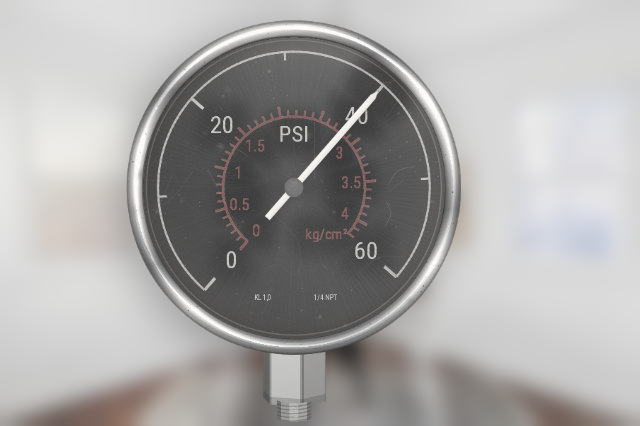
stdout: 40 psi
